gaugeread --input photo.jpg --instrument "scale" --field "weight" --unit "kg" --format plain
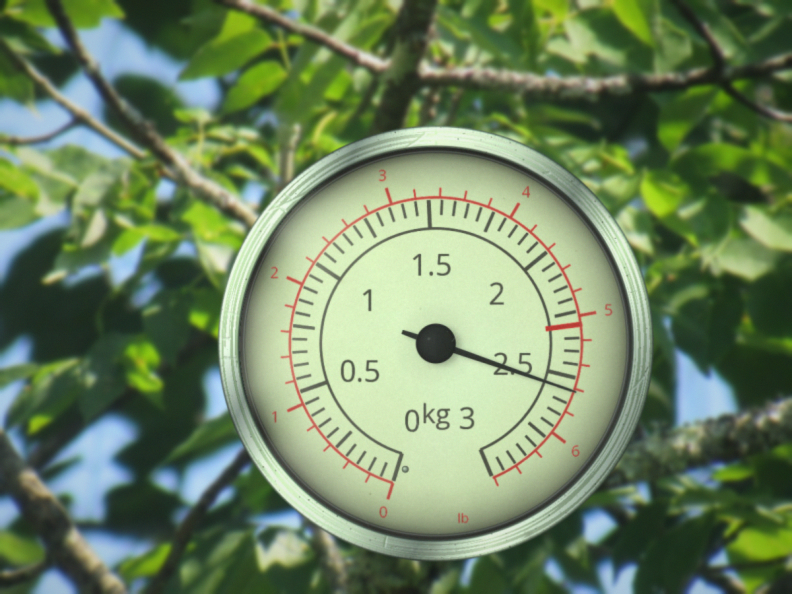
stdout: 2.55 kg
